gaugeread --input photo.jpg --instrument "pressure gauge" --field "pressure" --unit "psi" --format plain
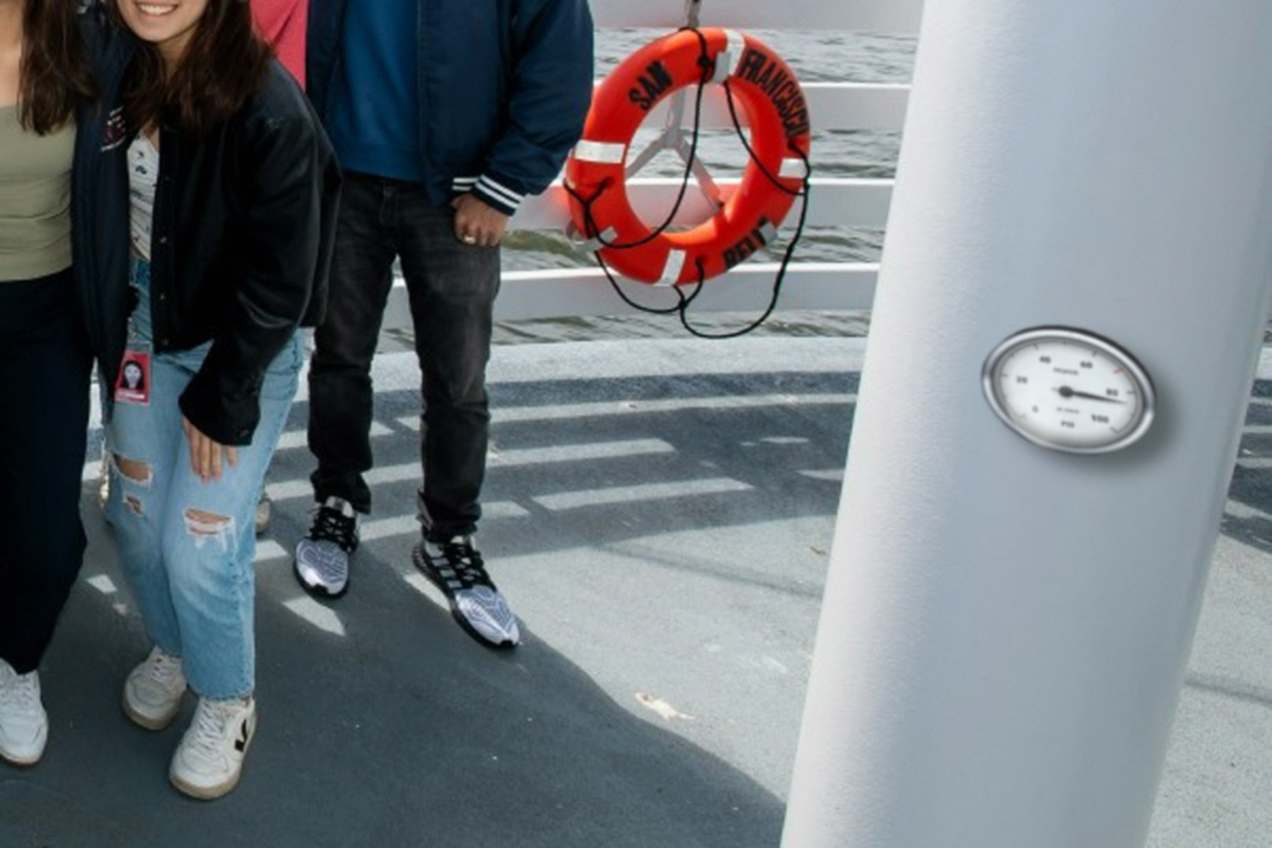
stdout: 85 psi
